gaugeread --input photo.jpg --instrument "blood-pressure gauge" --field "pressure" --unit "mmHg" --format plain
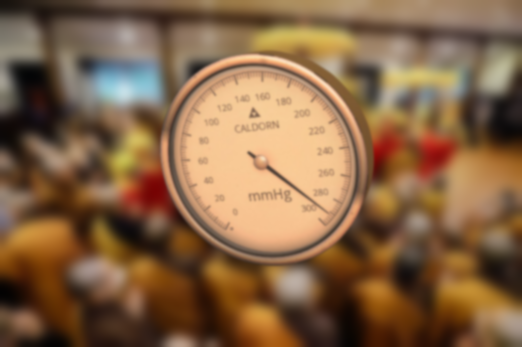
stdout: 290 mmHg
